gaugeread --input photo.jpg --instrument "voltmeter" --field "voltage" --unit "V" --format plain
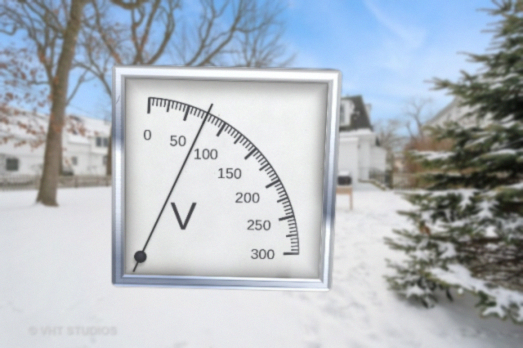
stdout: 75 V
